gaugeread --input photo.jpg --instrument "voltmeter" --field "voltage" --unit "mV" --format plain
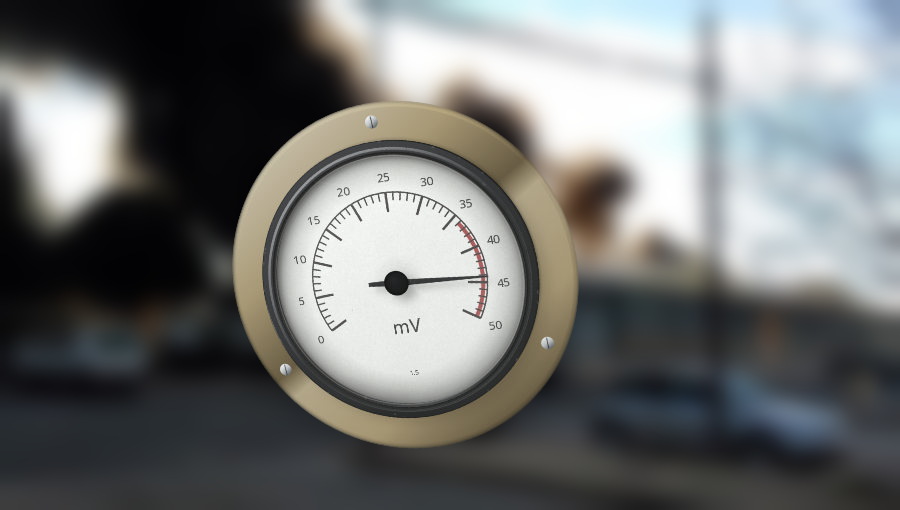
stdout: 44 mV
